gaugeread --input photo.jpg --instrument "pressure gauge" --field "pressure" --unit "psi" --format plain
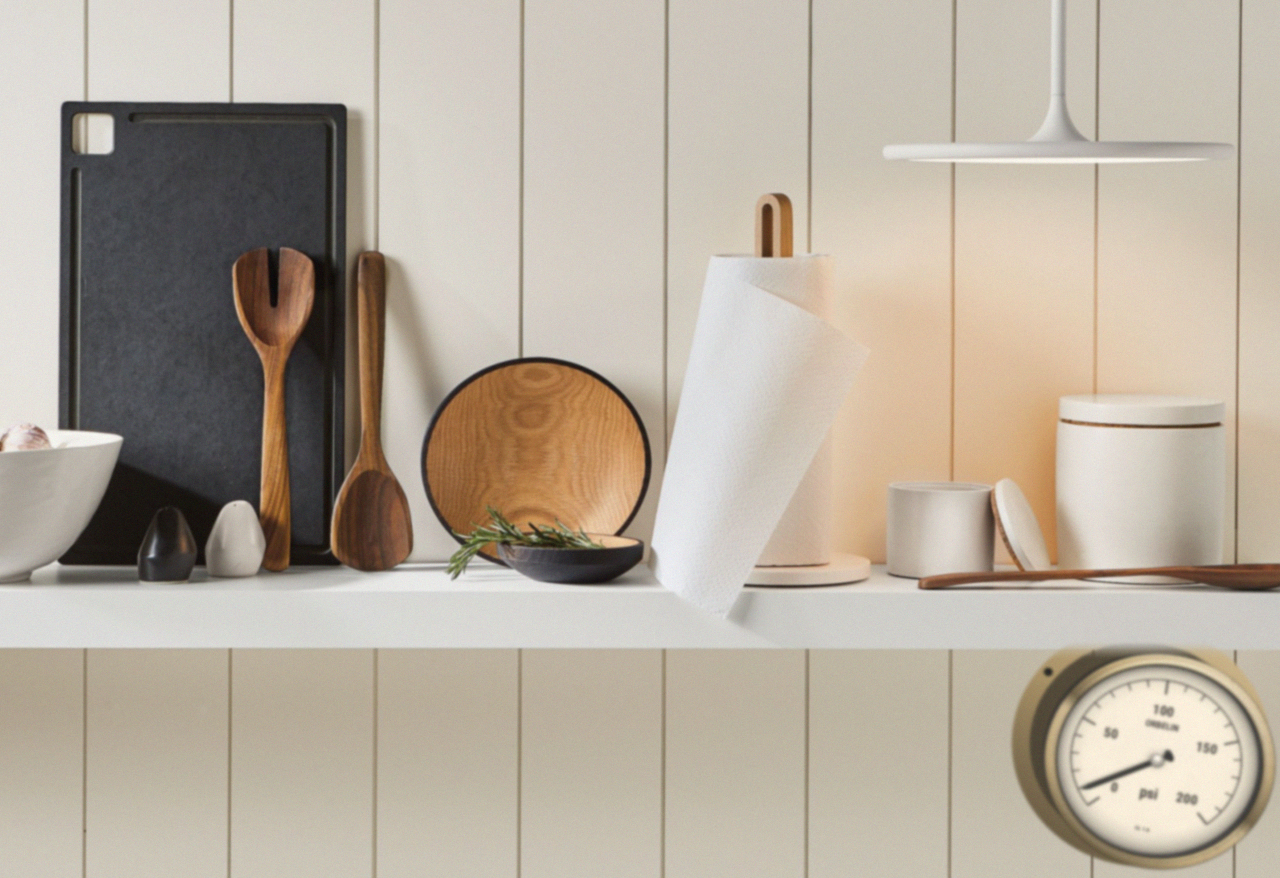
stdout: 10 psi
